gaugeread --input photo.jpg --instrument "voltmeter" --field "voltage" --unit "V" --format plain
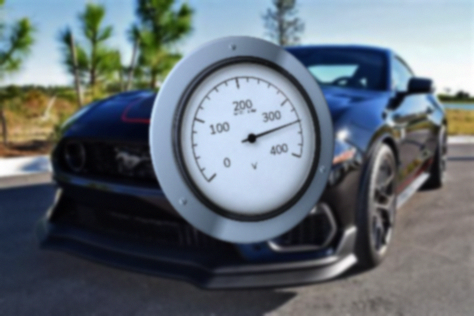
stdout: 340 V
